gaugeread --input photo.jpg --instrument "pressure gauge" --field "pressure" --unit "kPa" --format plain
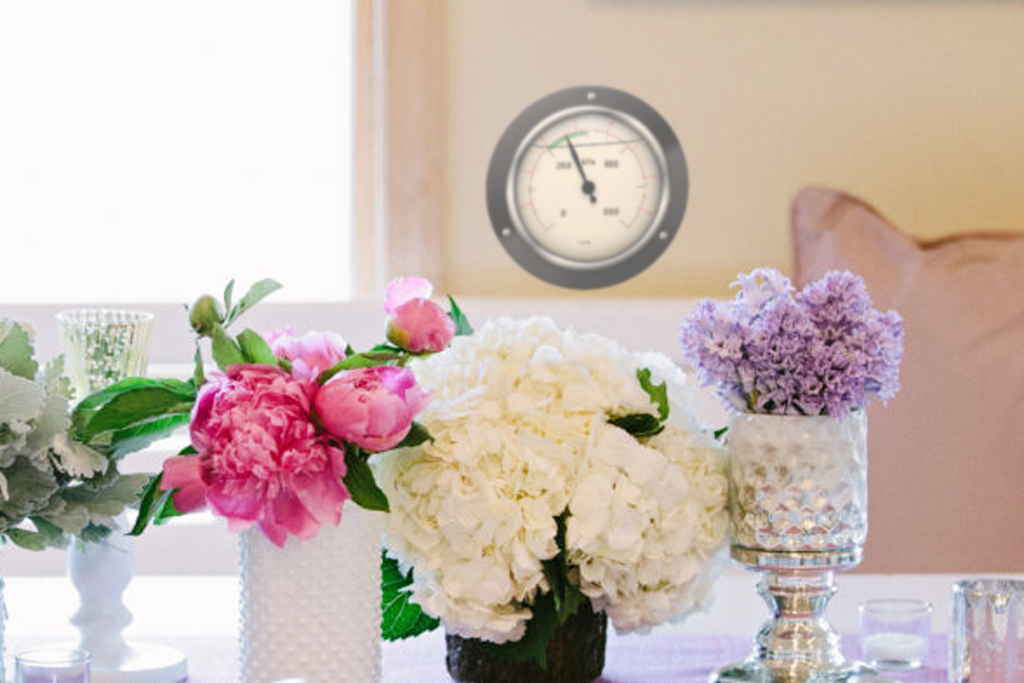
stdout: 250 kPa
